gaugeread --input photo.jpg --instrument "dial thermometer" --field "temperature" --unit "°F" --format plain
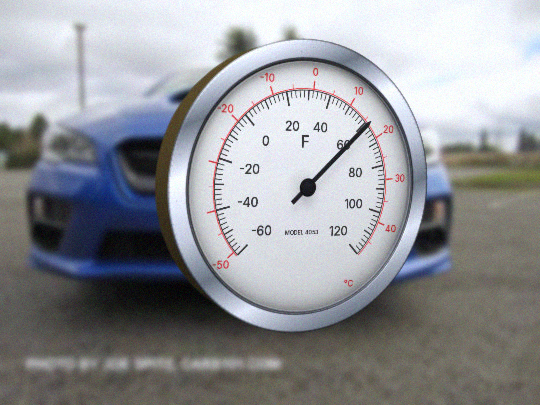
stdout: 60 °F
